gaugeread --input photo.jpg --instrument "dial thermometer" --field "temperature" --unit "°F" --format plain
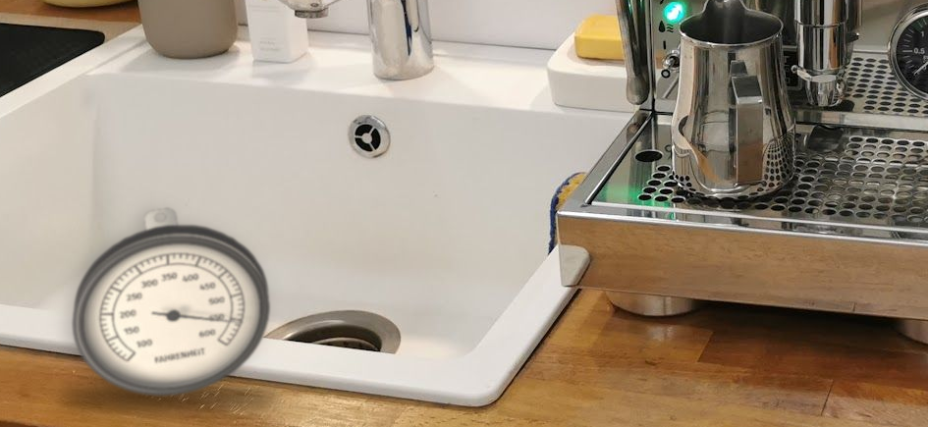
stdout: 550 °F
